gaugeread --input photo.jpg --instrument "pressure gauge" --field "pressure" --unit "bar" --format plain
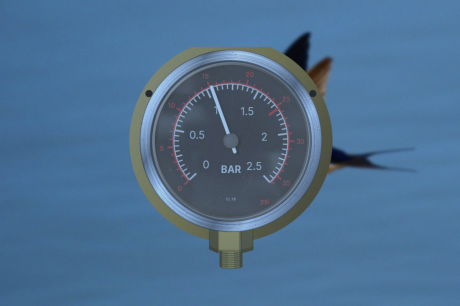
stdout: 1.05 bar
